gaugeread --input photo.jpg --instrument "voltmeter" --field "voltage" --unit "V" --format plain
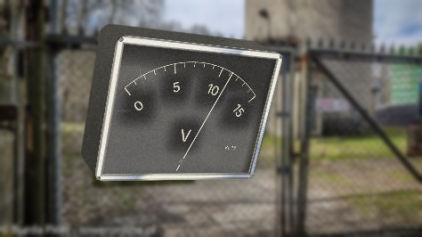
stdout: 11 V
